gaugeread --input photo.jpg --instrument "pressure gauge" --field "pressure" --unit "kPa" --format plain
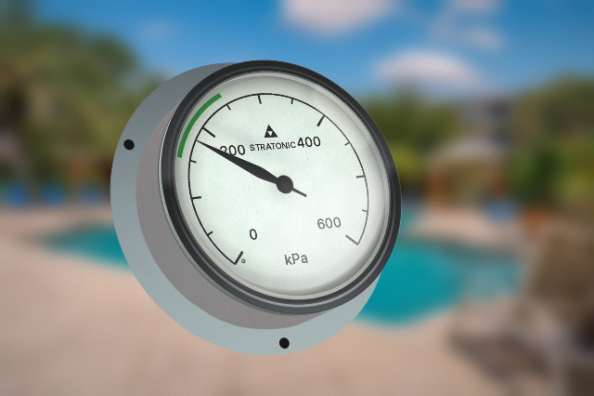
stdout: 175 kPa
